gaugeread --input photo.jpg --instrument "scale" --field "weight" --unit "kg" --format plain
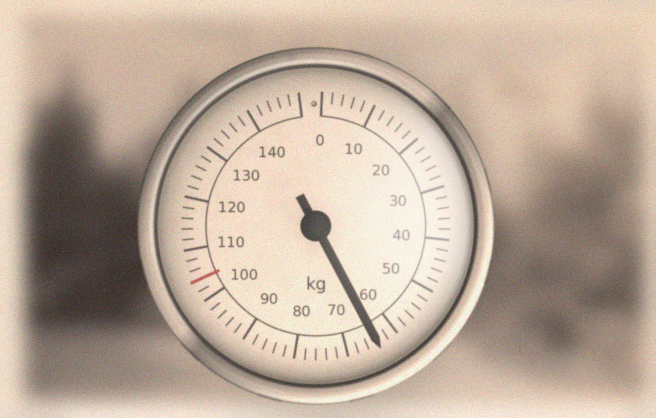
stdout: 64 kg
